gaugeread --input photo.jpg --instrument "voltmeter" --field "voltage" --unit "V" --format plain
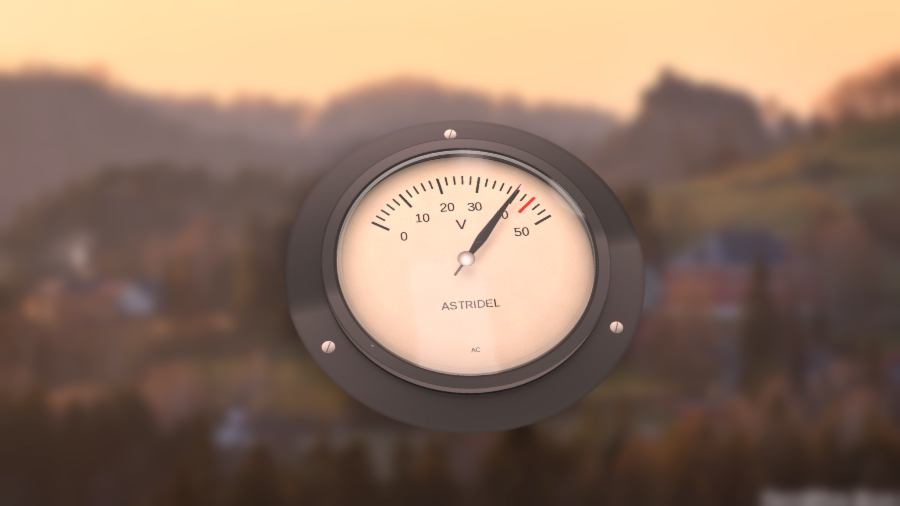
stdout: 40 V
